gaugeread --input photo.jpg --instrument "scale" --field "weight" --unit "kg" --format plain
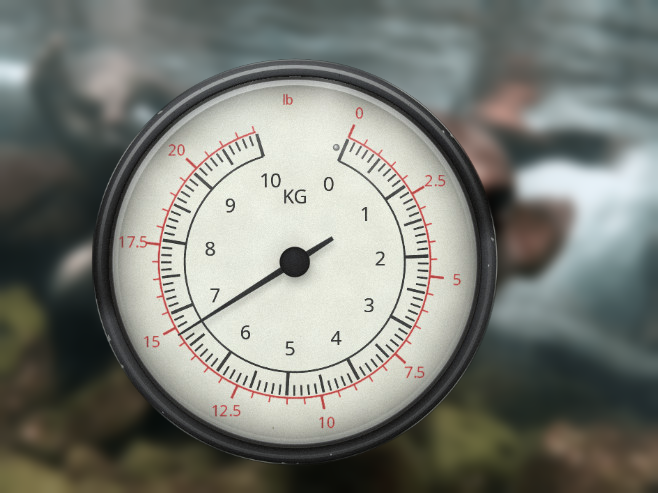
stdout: 6.7 kg
